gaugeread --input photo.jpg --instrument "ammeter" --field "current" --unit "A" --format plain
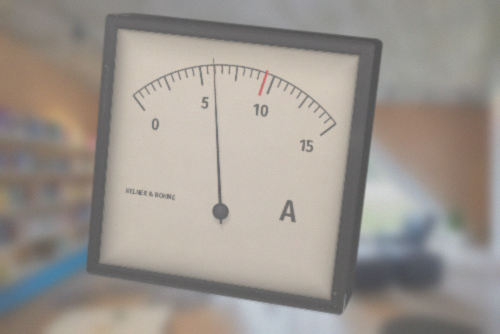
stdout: 6 A
